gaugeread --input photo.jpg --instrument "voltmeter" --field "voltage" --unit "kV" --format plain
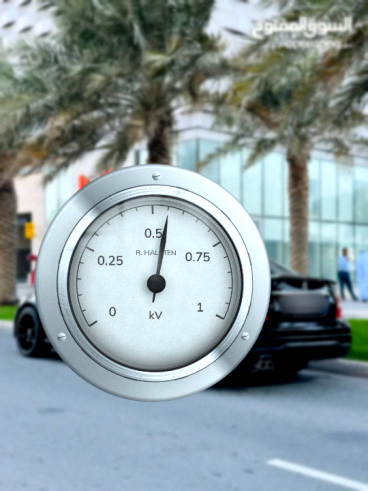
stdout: 0.55 kV
